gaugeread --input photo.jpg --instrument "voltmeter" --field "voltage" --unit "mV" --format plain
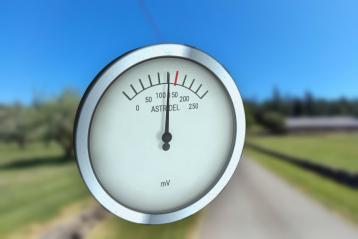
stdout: 125 mV
